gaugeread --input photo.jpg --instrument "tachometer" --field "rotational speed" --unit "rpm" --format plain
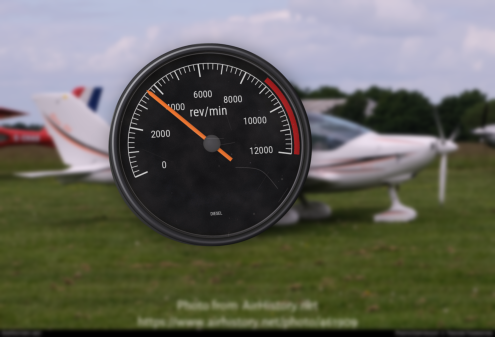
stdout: 3600 rpm
